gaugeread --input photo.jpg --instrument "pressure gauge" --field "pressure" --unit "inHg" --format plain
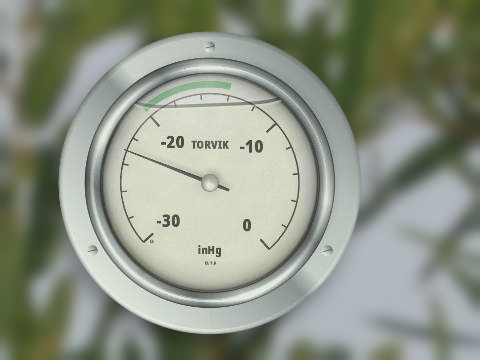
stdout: -23 inHg
